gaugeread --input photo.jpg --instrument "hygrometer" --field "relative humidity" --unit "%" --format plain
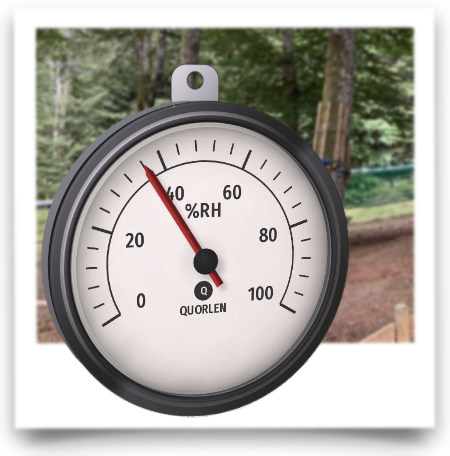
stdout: 36 %
